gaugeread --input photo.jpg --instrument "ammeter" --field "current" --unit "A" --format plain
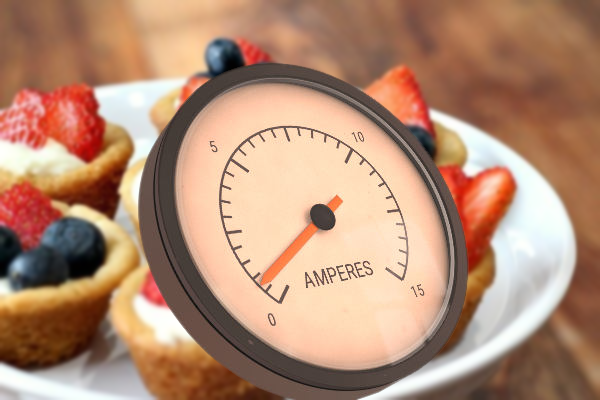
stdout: 0.75 A
